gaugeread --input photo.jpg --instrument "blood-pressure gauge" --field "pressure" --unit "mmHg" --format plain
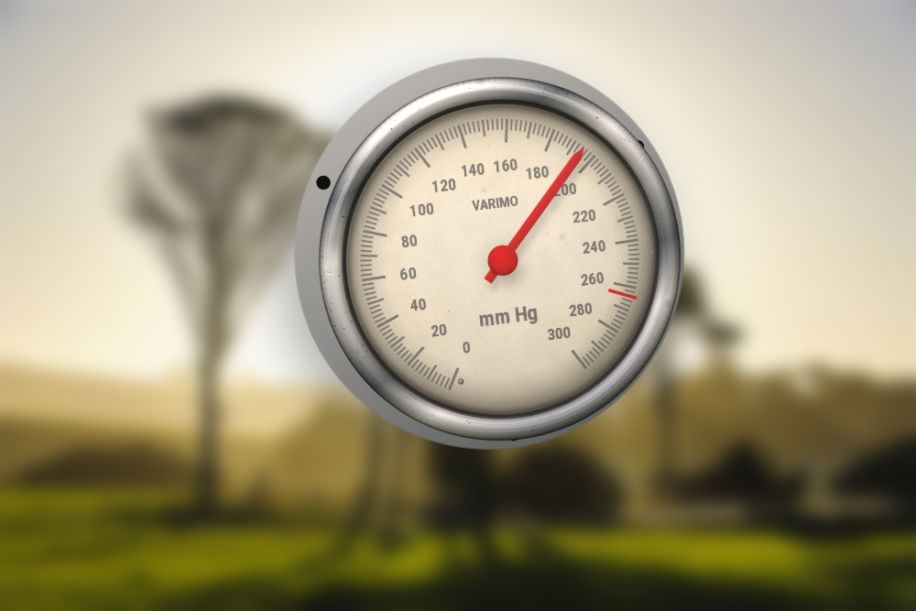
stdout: 194 mmHg
